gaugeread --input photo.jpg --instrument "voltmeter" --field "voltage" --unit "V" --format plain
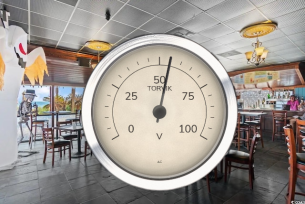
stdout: 55 V
